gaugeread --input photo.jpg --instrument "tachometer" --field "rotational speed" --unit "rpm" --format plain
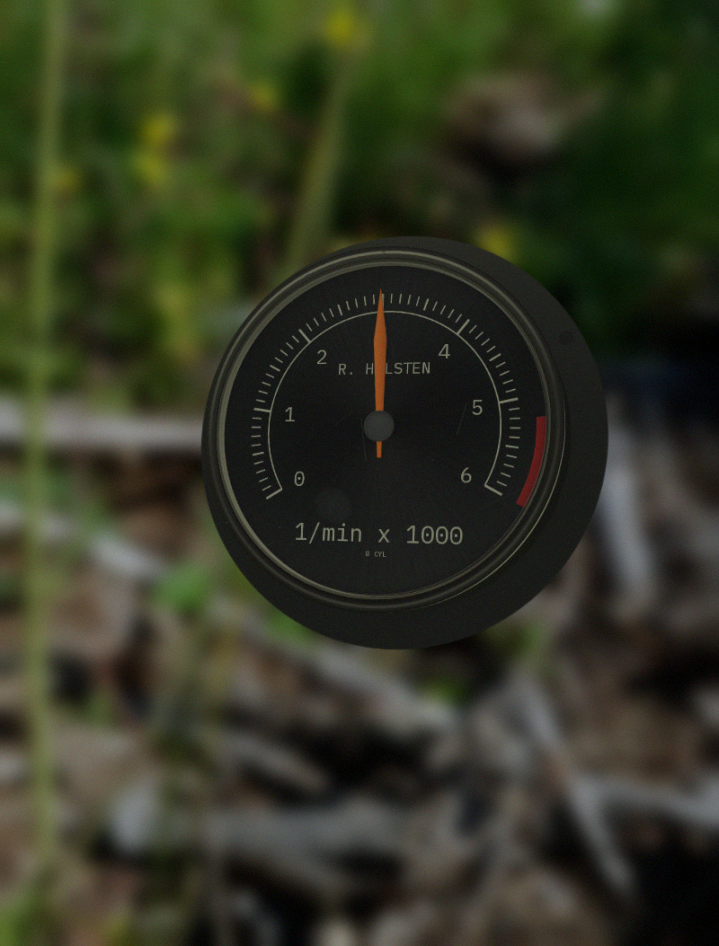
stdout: 3000 rpm
